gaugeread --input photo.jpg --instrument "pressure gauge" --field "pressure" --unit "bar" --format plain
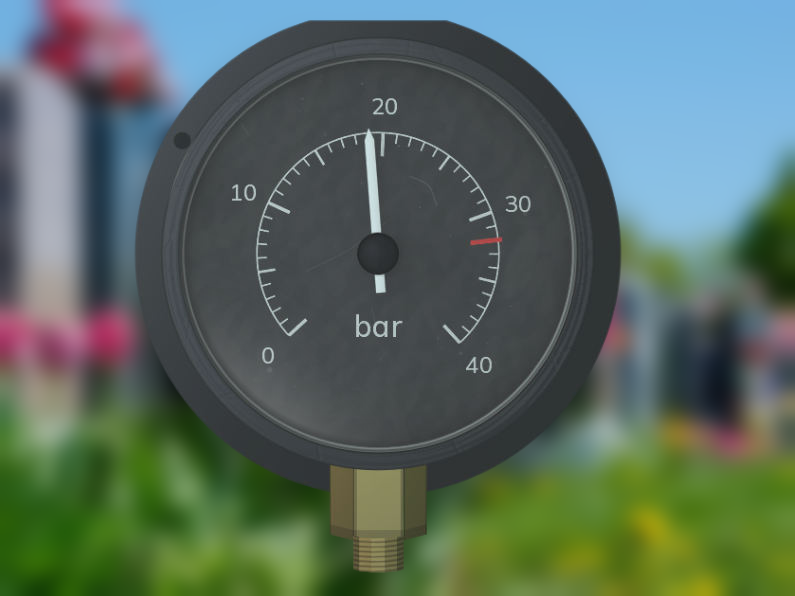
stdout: 19 bar
